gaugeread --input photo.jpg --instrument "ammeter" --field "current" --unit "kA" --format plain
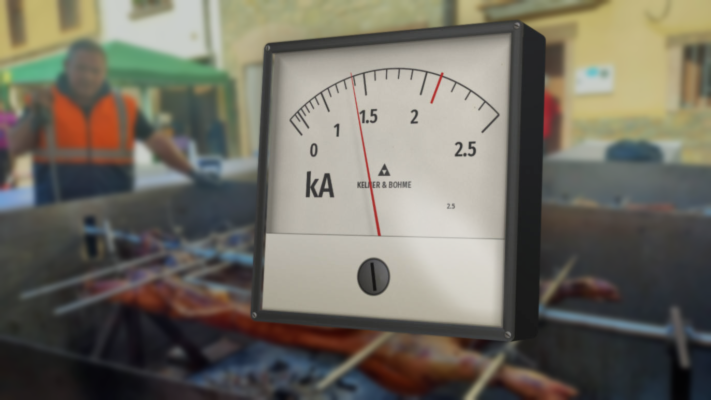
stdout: 1.4 kA
